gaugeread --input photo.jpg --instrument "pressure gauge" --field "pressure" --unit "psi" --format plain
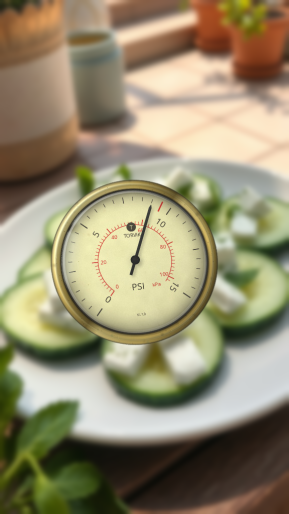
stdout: 9 psi
